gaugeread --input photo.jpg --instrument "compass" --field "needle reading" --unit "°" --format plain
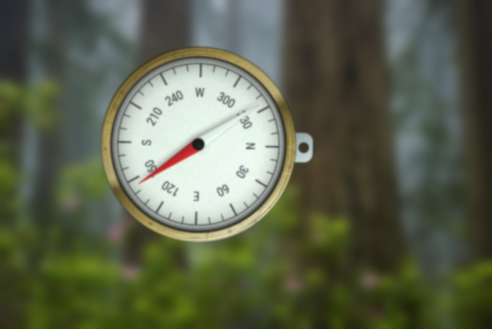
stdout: 145 °
